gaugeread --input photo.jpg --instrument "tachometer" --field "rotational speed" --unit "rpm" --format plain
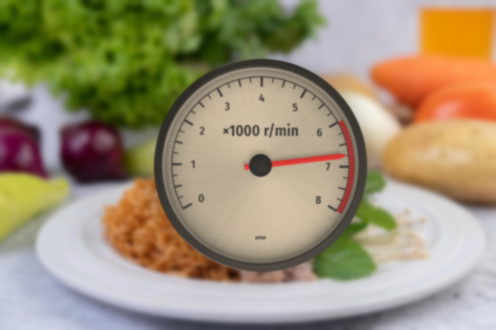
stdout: 6750 rpm
